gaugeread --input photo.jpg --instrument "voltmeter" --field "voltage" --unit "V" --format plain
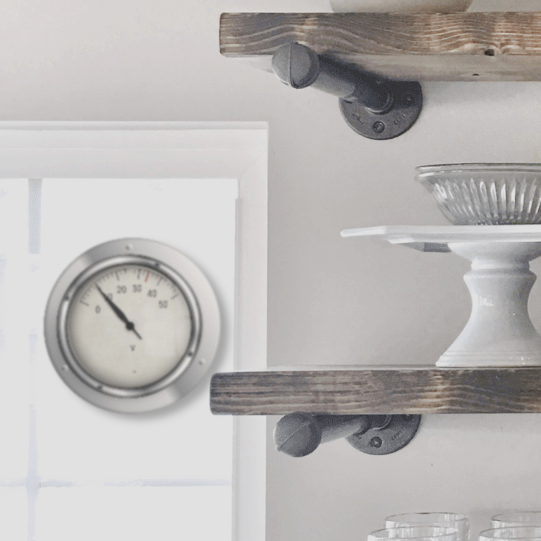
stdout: 10 V
